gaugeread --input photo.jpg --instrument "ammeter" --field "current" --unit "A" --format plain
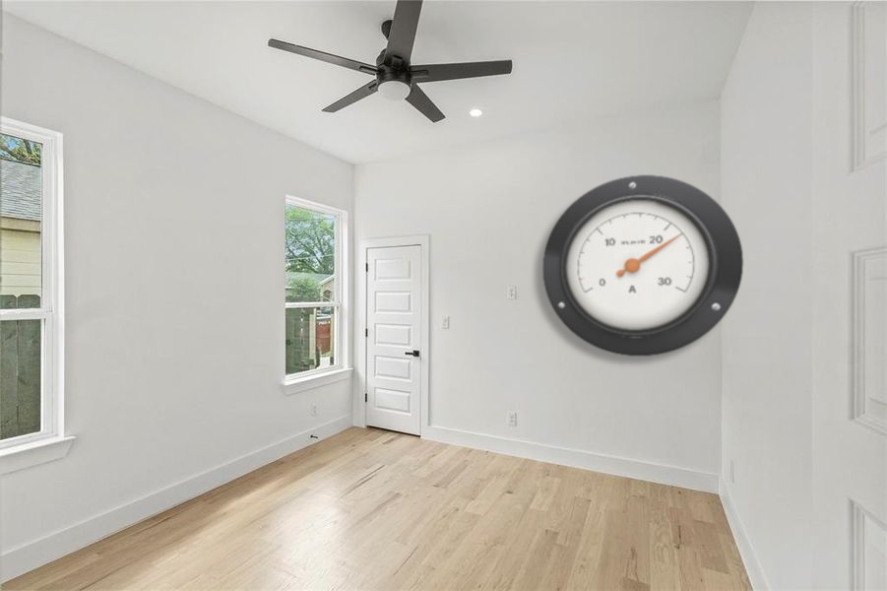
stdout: 22 A
